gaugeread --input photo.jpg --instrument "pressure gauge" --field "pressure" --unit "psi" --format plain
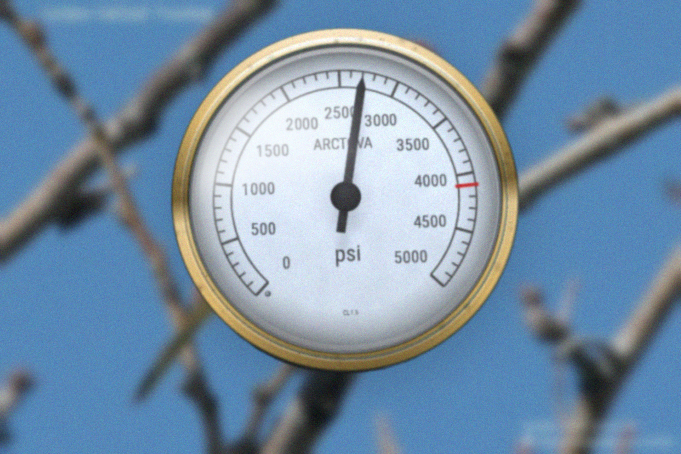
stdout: 2700 psi
